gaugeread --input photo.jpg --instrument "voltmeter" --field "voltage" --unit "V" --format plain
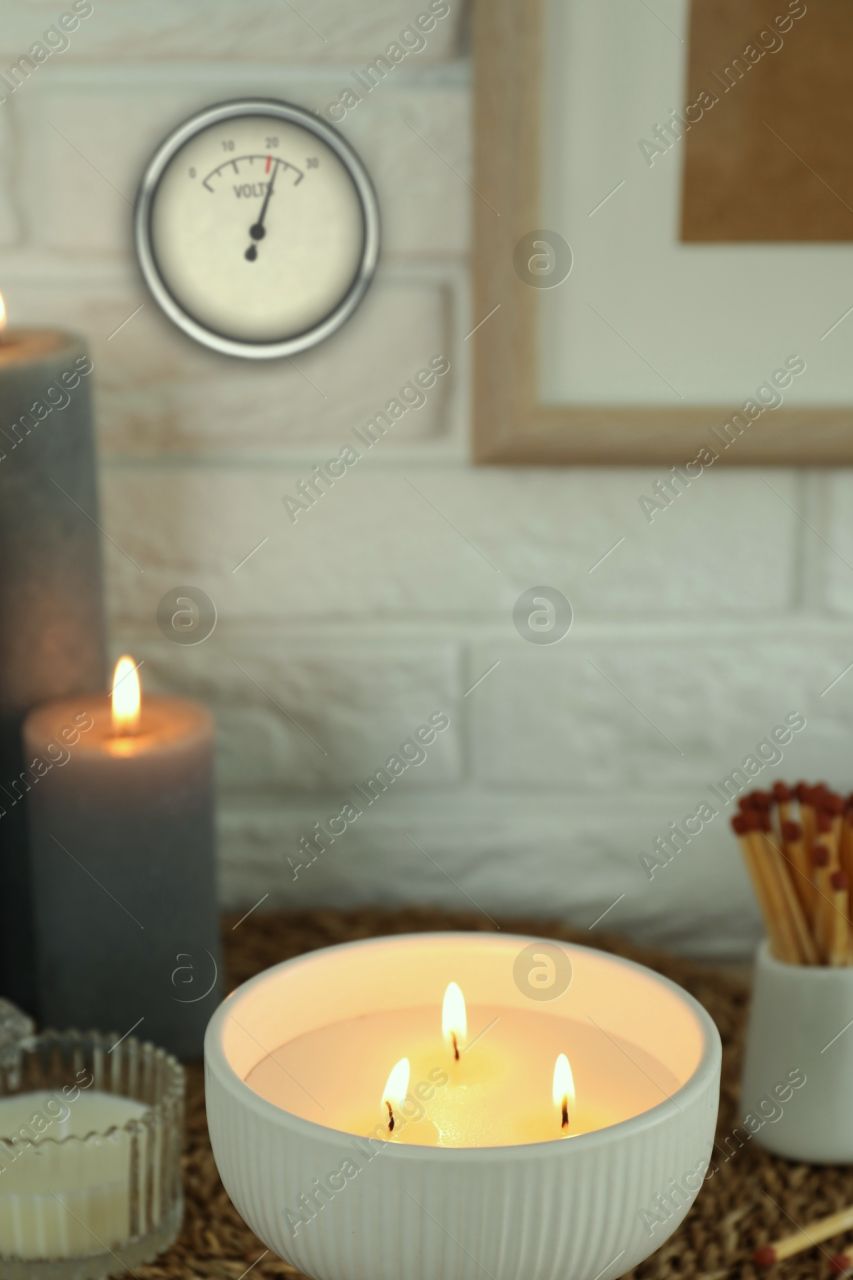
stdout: 22.5 V
